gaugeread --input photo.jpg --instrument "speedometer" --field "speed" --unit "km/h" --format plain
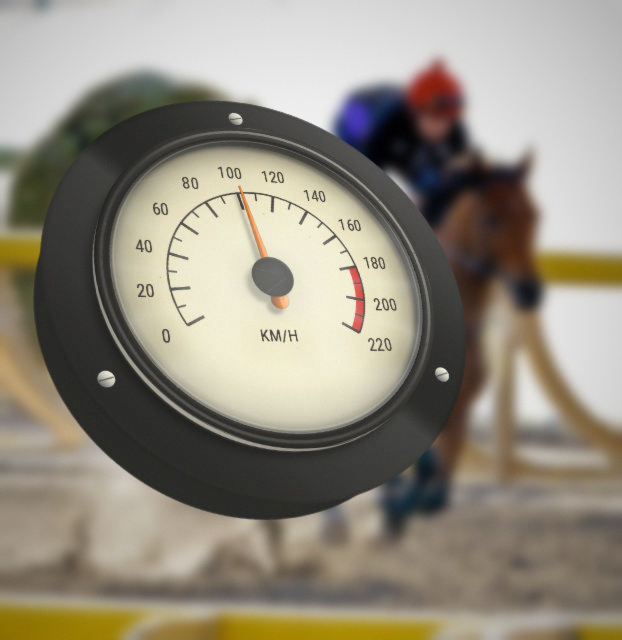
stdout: 100 km/h
